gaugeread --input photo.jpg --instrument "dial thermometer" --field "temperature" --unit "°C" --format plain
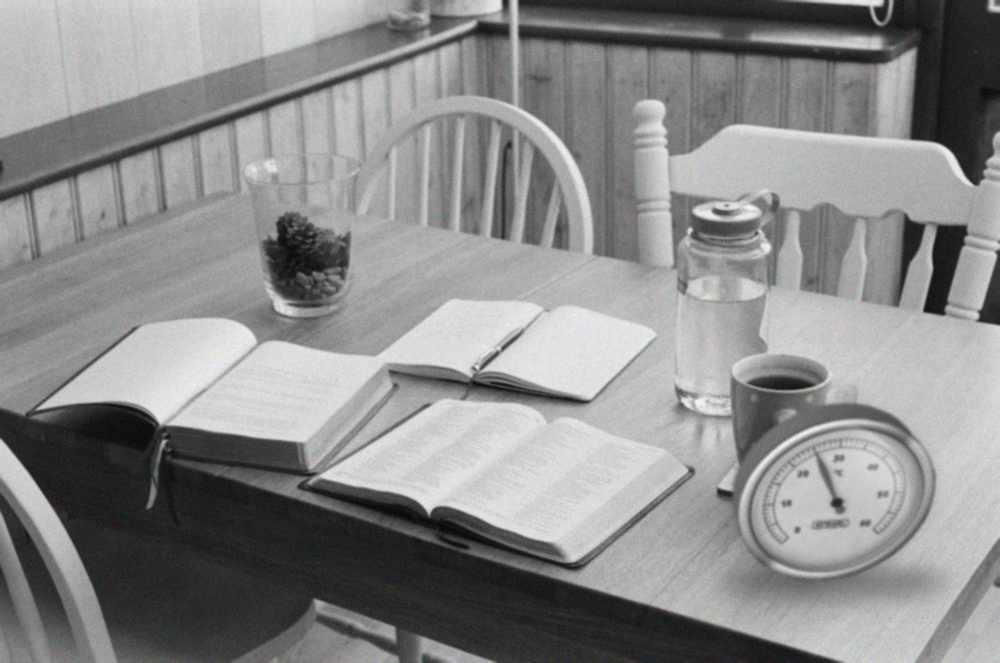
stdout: 25 °C
